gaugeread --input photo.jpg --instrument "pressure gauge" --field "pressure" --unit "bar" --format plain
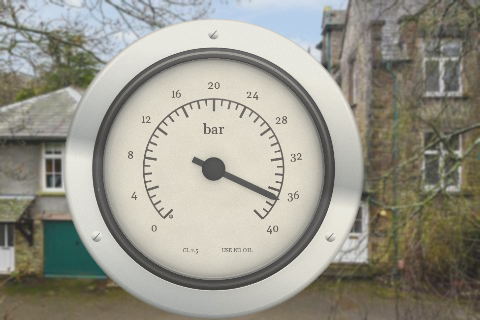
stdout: 37 bar
